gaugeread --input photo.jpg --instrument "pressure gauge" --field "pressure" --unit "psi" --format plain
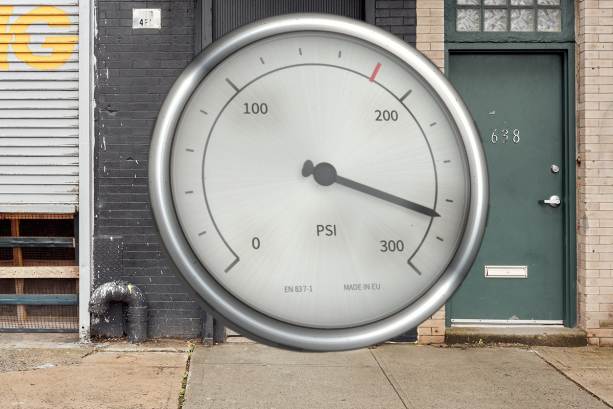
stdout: 270 psi
